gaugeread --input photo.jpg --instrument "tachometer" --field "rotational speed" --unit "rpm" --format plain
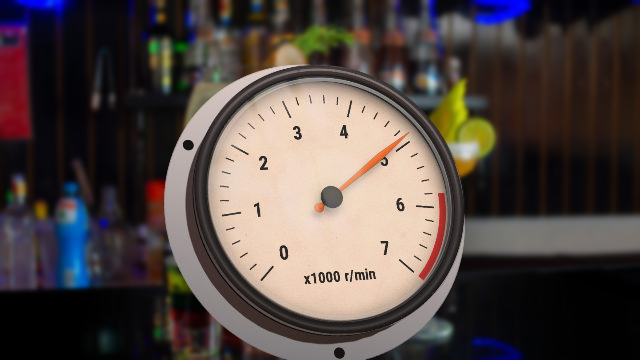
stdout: 4900 rpm
